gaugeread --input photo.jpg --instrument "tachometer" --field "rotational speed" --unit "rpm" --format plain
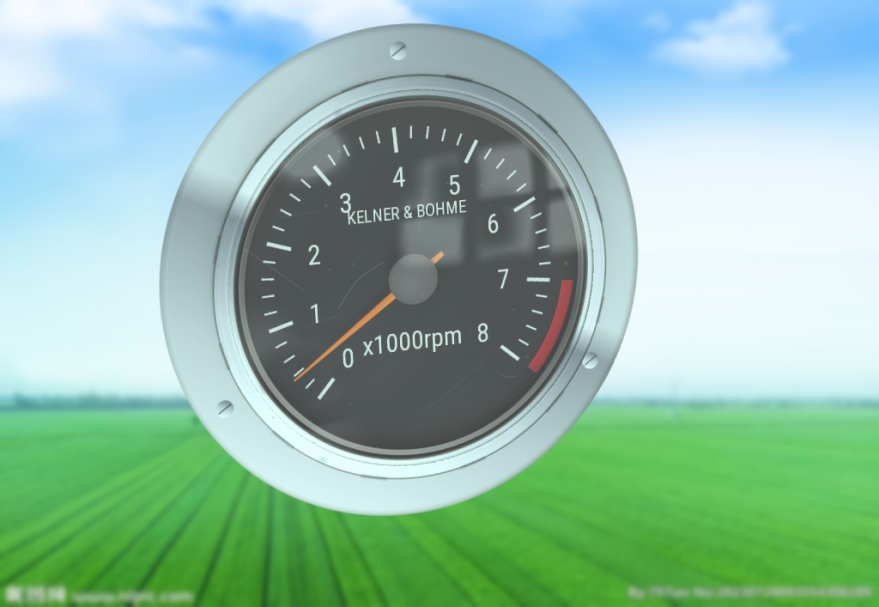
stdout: 400 rpm
